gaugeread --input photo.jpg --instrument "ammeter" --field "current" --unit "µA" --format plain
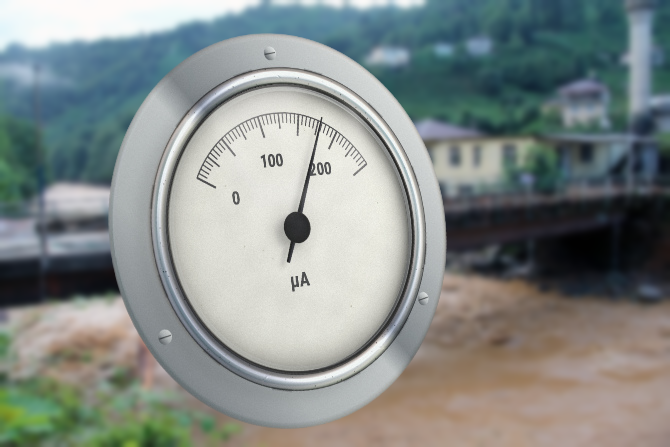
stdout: 175 µA
